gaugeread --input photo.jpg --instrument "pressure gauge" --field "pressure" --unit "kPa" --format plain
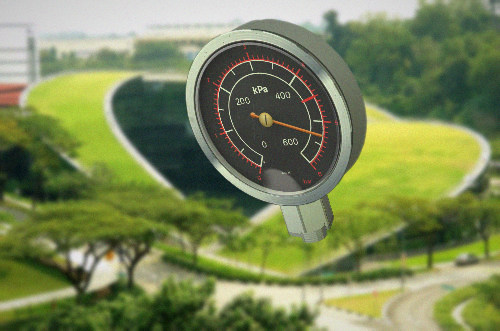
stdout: 525 kPa
